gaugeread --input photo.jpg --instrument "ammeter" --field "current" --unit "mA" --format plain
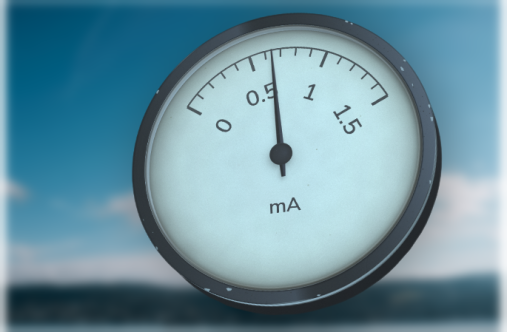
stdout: 0.65 mA
